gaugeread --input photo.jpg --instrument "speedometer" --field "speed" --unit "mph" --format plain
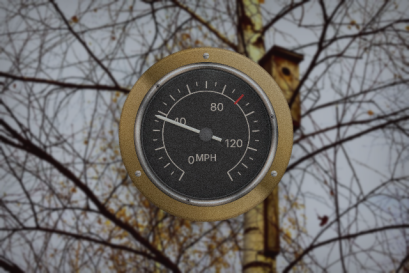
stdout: 37.5 mph
